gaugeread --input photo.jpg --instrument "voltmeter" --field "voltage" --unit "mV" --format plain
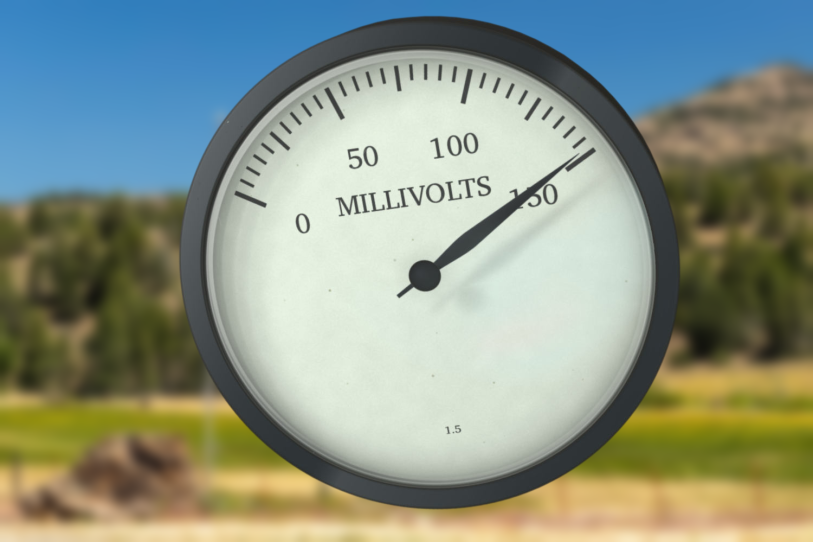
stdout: 147.5 mV
